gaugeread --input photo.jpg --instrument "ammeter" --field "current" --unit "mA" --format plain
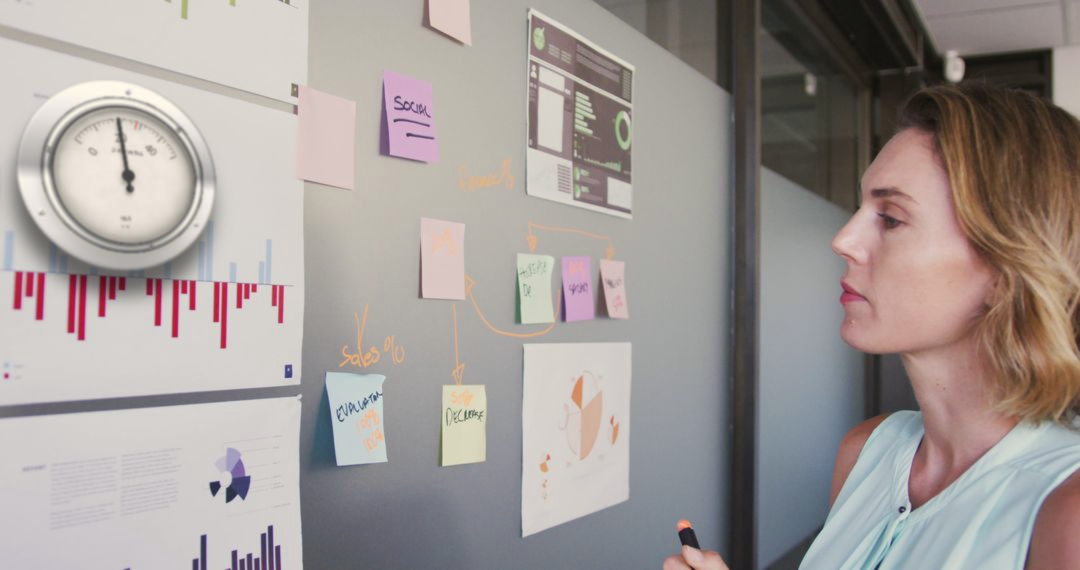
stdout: 20 mA
